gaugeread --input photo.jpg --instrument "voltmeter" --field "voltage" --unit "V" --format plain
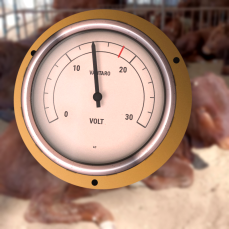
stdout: 14 V
